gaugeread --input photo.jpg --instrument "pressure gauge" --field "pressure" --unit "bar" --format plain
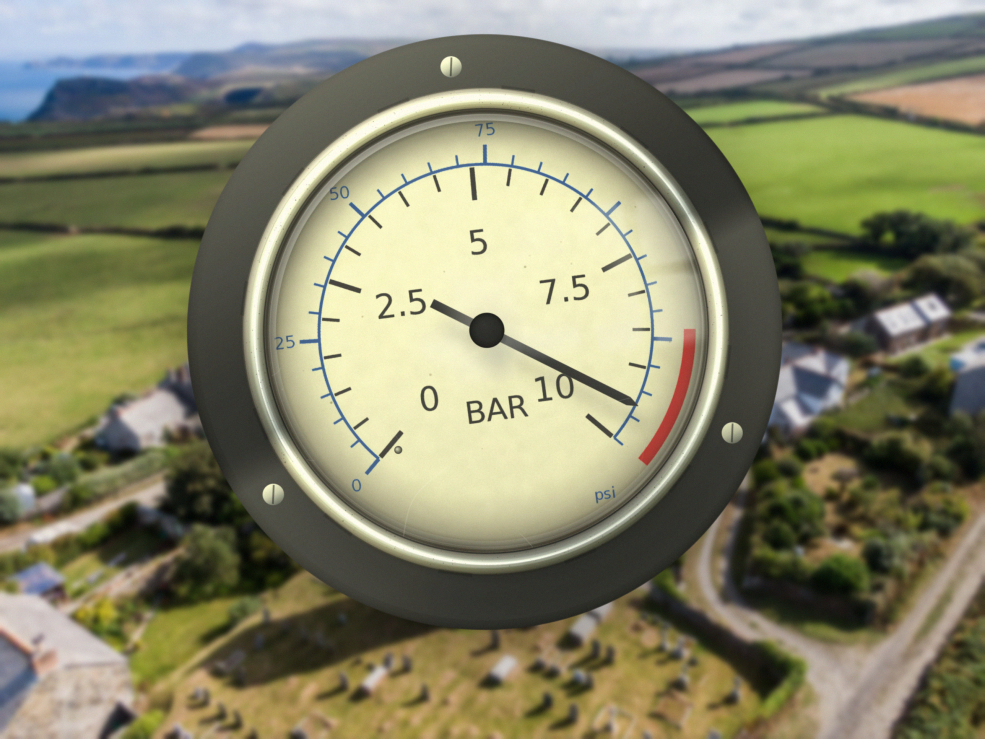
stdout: 9.5 bar
